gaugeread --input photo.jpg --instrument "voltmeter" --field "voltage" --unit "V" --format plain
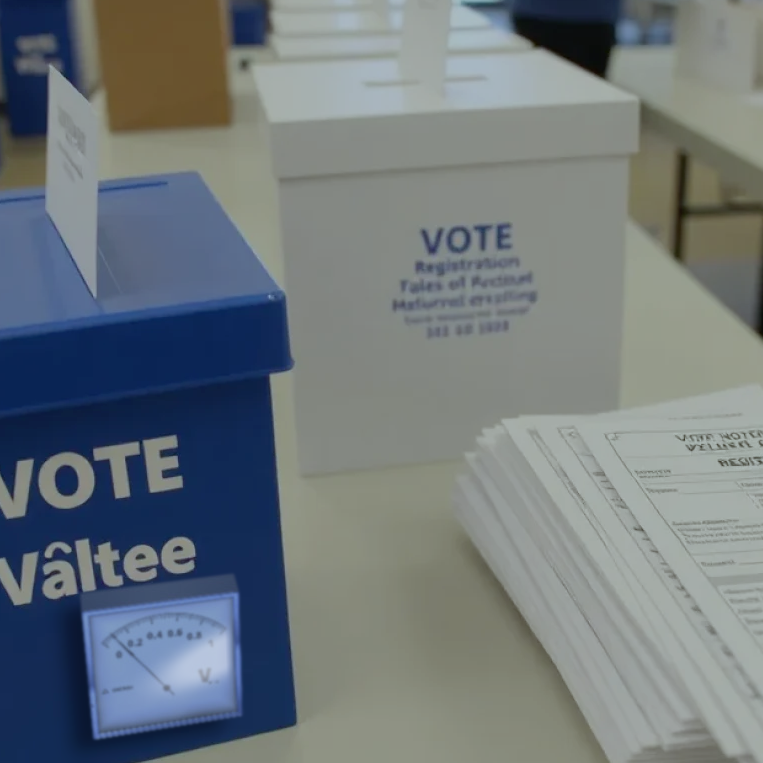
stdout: 0.1 V
